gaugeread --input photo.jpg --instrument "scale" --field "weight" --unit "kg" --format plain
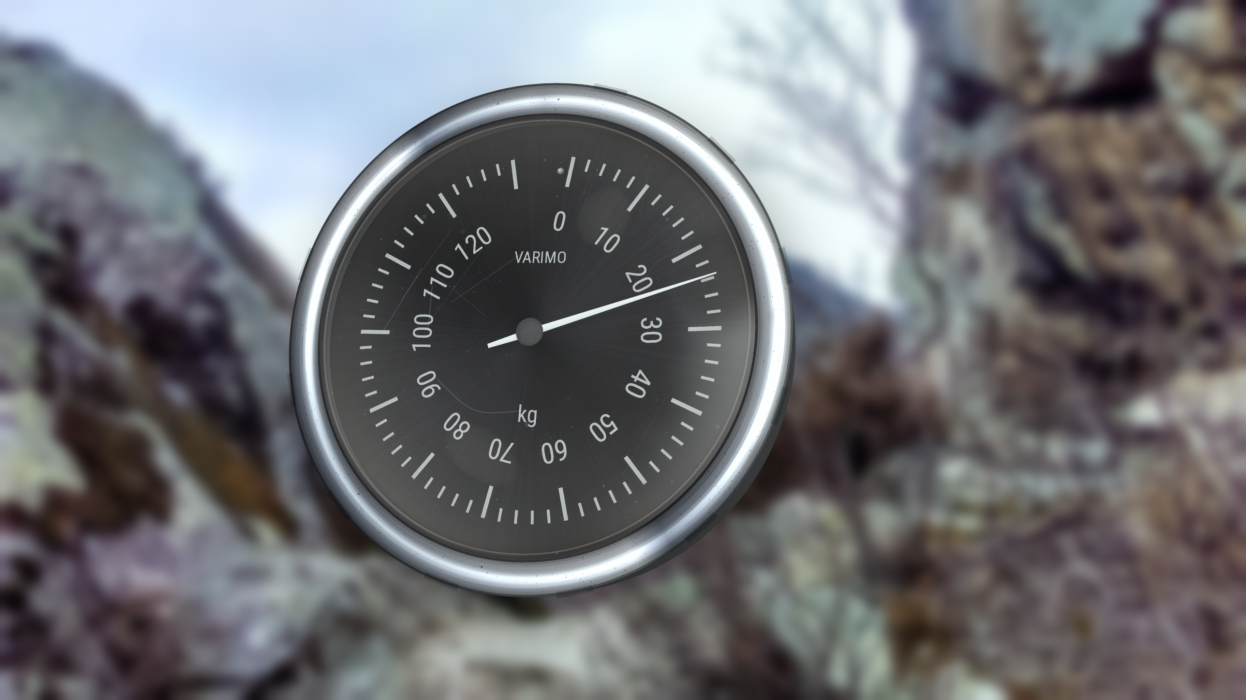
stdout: 24 kg
